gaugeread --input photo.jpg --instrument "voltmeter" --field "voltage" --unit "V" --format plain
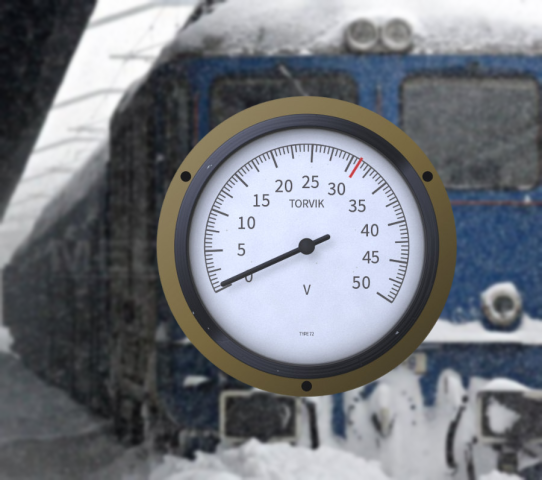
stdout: 0.5 V
